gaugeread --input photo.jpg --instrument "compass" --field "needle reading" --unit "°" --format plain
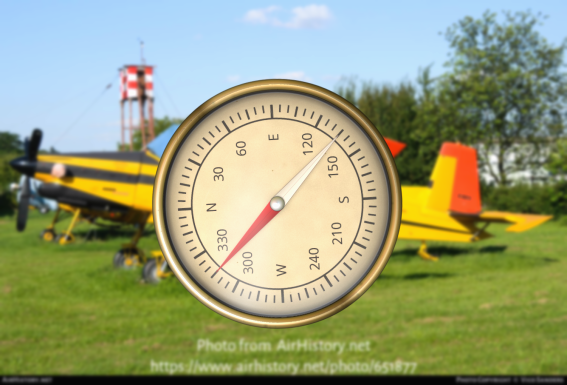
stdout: 315 °
